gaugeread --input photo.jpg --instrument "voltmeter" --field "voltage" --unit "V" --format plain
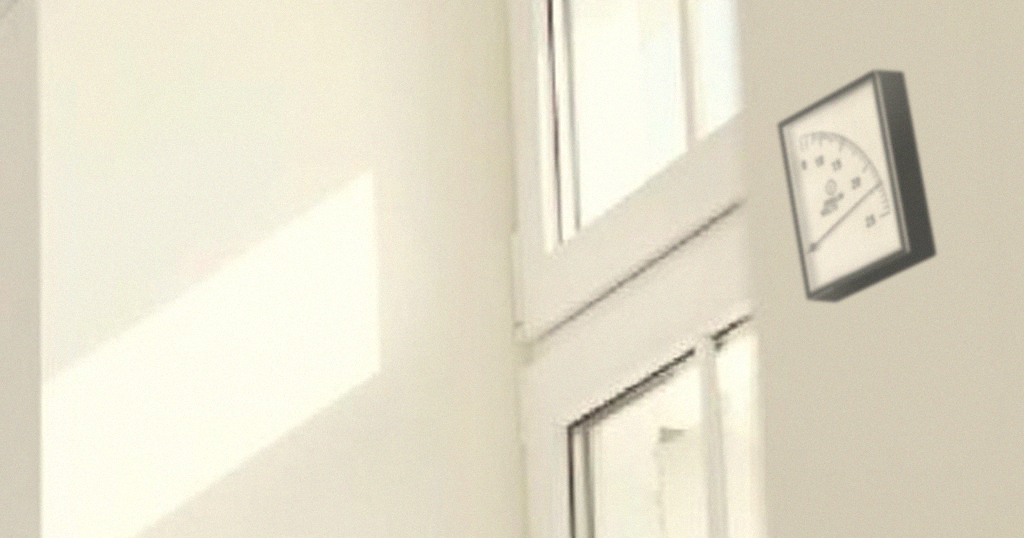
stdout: 22.5 V
